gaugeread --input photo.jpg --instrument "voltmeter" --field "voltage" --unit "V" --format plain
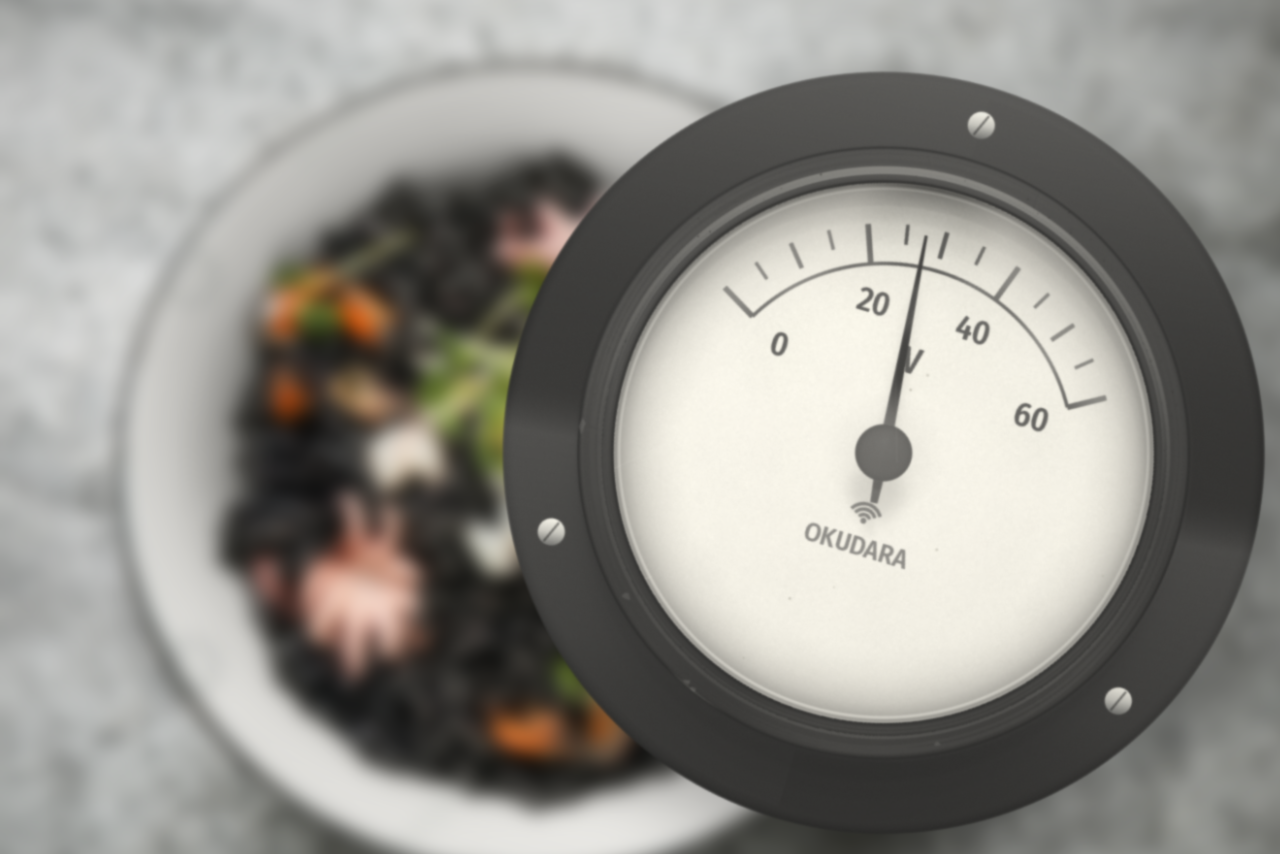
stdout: 27.5 V
